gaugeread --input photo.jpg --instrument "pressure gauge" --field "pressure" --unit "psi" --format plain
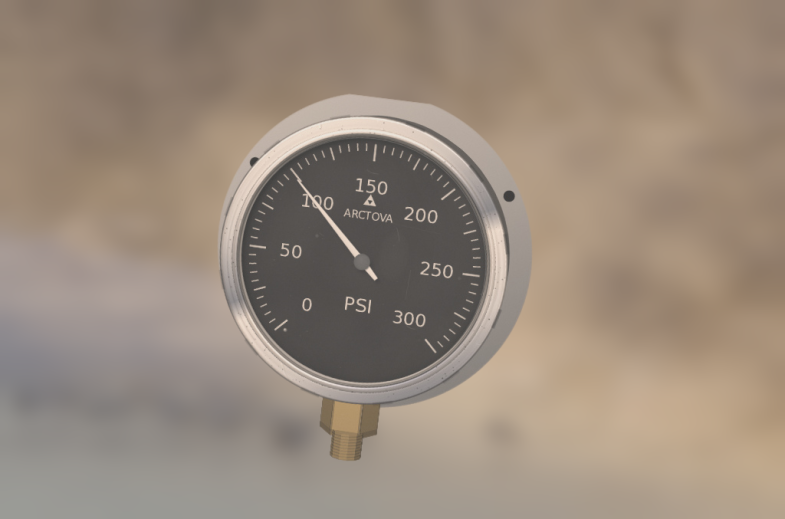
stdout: 100 psi
